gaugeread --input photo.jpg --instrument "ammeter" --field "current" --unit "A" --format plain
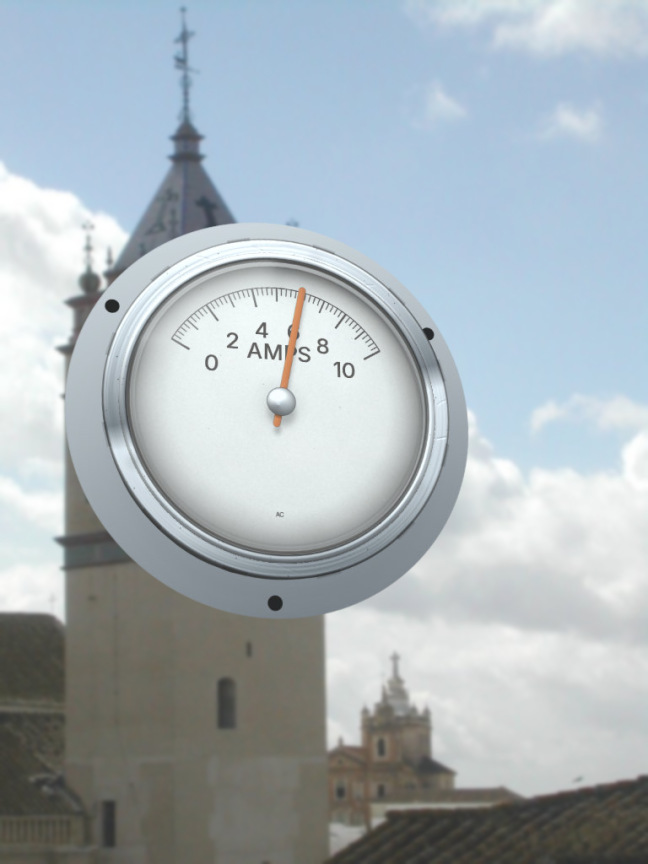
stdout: 6 A
